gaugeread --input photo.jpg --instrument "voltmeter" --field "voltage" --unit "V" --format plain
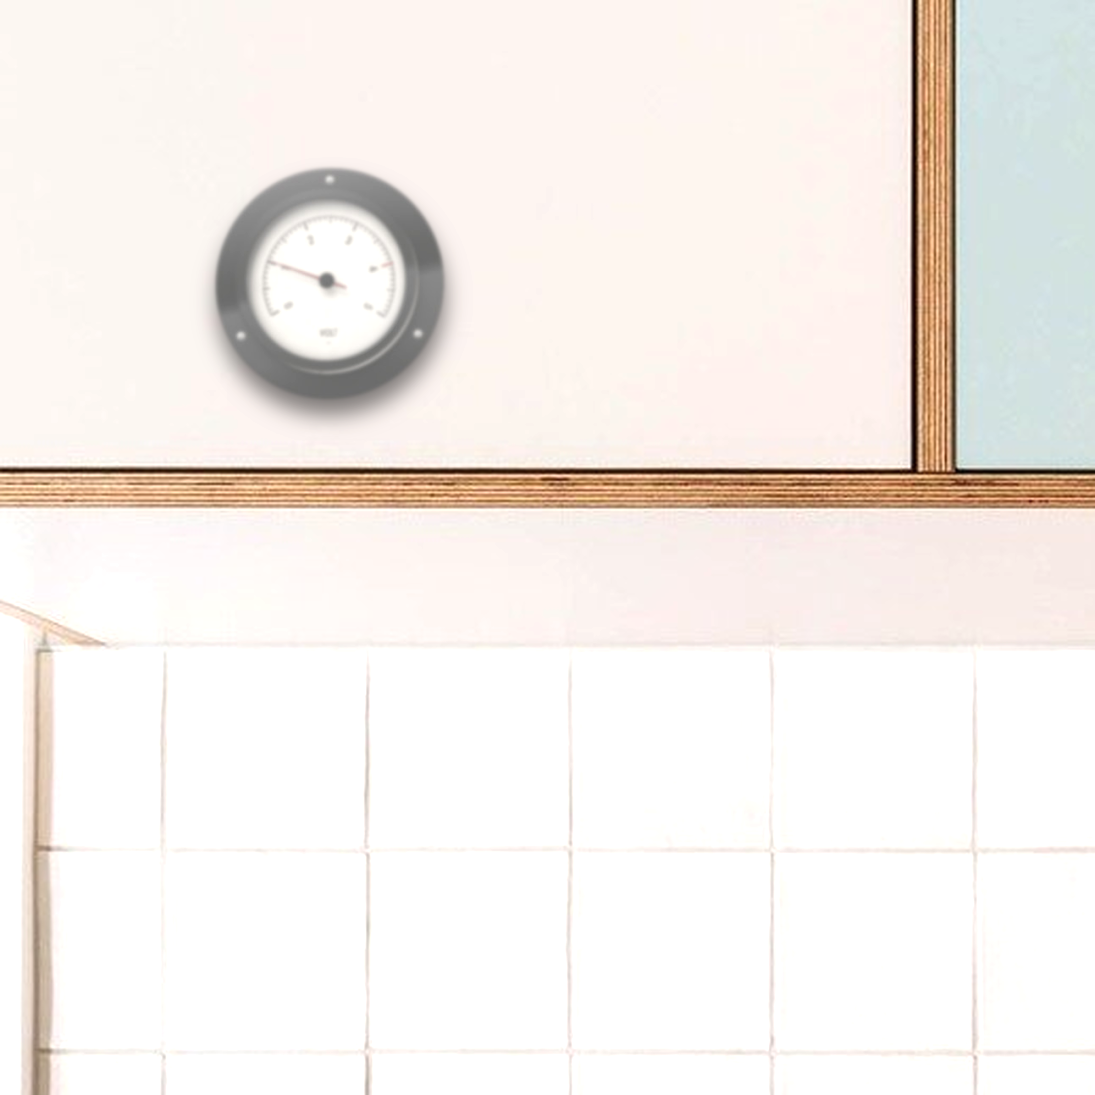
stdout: 1 V
